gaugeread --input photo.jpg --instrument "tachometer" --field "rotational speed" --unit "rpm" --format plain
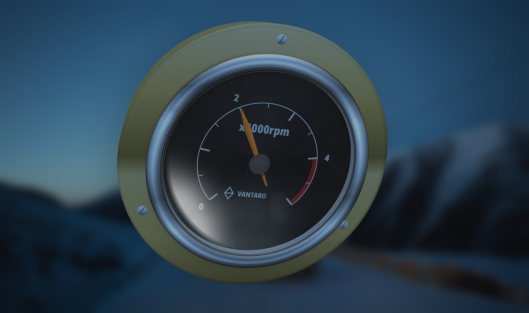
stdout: 2000 rpm
